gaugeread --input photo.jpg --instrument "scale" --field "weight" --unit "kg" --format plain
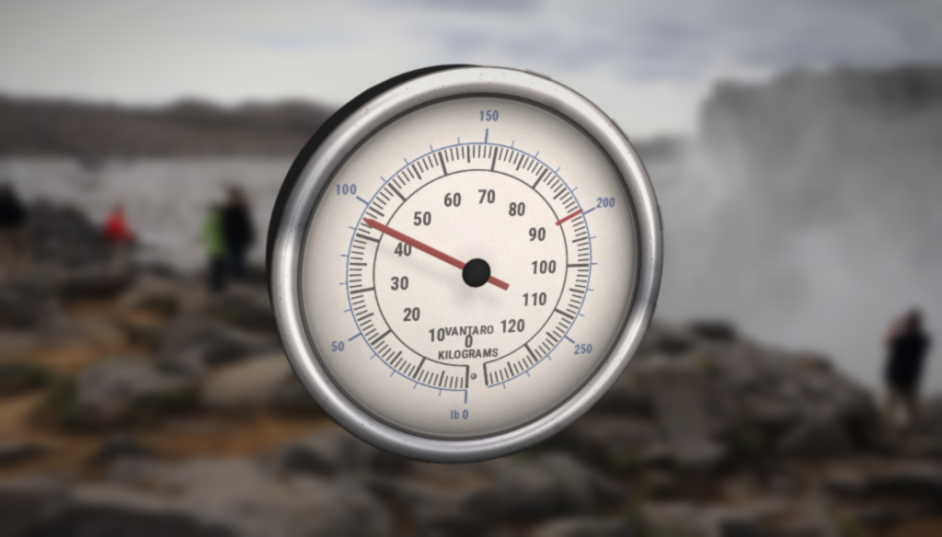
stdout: 43 kg
